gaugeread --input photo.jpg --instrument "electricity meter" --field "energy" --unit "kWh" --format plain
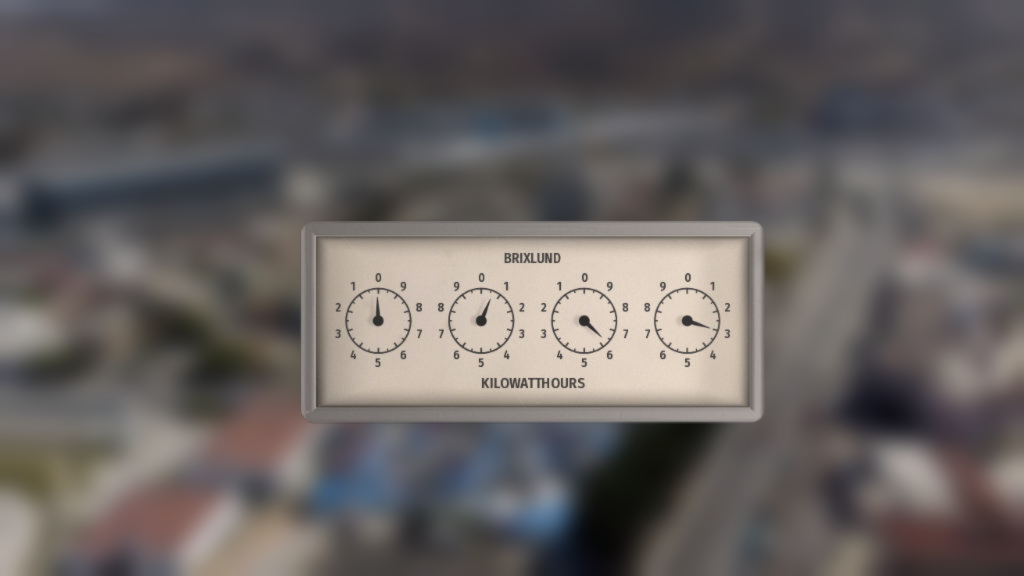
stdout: 63 kWh
